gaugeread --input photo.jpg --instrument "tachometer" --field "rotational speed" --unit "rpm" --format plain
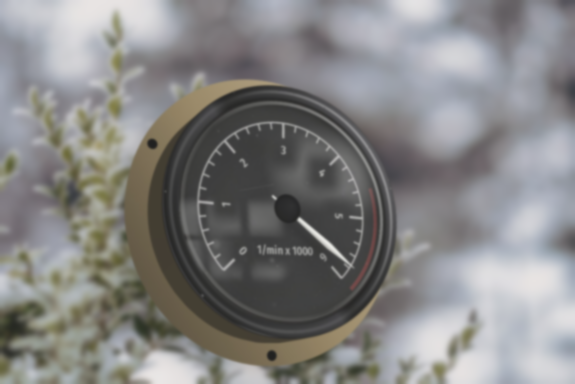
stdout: 5800 rpm
